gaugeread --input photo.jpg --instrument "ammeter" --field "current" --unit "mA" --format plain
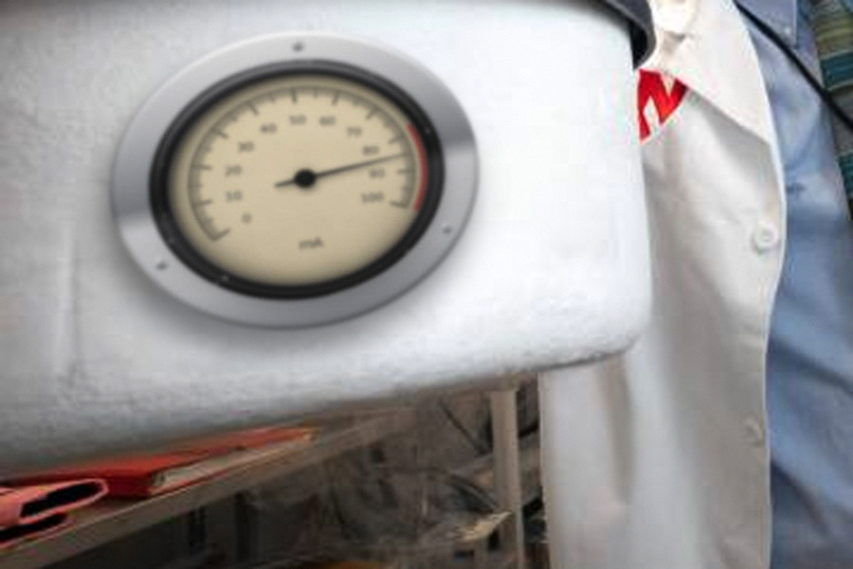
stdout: 85 mA
